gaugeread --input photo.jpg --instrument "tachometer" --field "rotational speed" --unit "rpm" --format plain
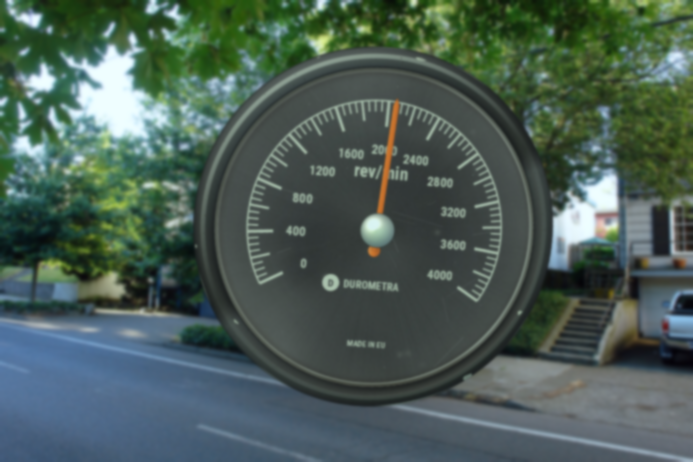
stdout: 2050 rpm
